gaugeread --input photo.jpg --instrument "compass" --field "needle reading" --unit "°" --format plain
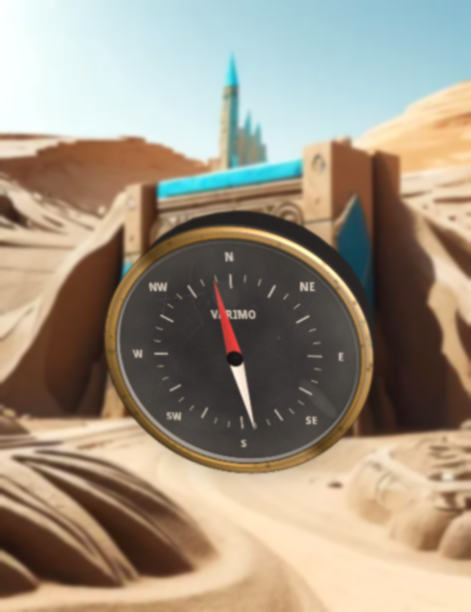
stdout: 350 °
